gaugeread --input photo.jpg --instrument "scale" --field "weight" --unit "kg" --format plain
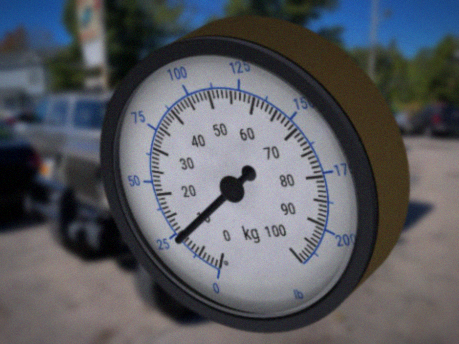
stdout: 10 kg
